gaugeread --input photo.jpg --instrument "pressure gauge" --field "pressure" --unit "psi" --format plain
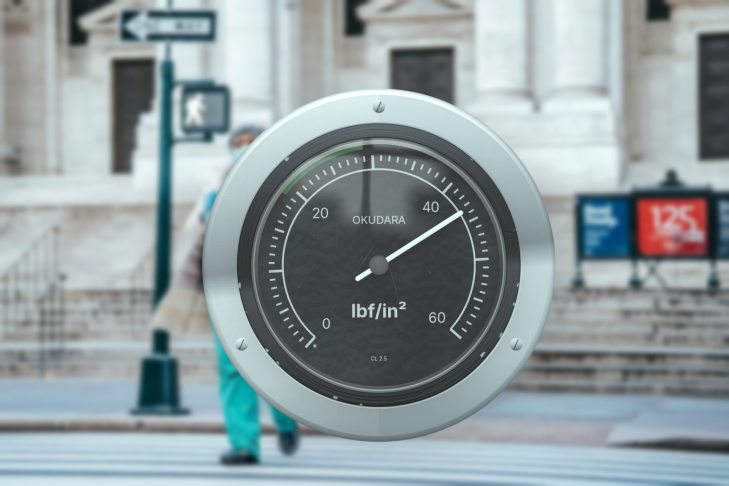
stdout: 43.5 psi
